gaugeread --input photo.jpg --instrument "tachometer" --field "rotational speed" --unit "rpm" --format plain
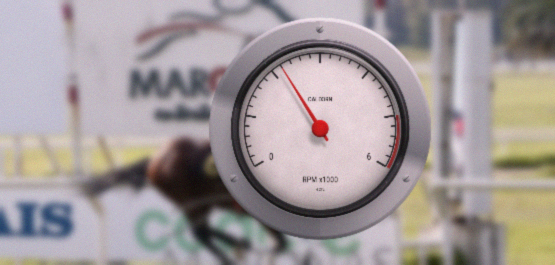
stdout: 2200 rpm
